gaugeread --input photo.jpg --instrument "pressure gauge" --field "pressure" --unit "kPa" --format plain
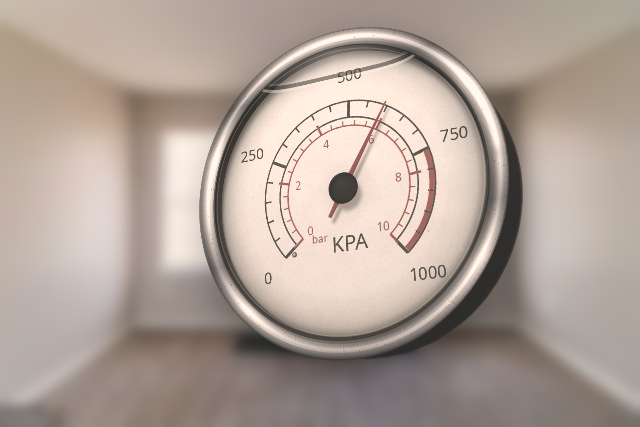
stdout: 600 kPa
